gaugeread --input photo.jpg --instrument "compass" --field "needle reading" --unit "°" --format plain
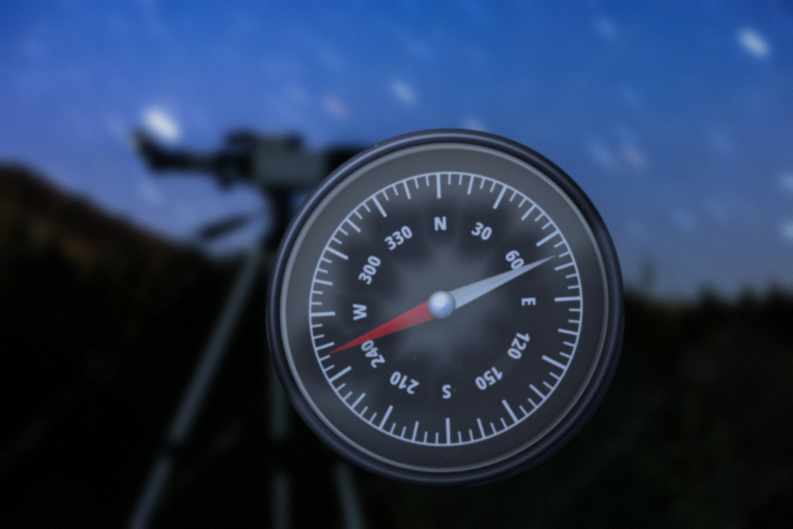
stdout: 250 °
